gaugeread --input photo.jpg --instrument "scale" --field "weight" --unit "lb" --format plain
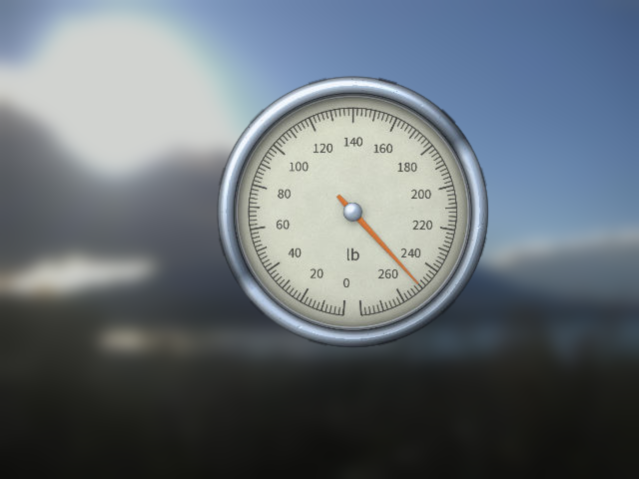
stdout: 250 lb
